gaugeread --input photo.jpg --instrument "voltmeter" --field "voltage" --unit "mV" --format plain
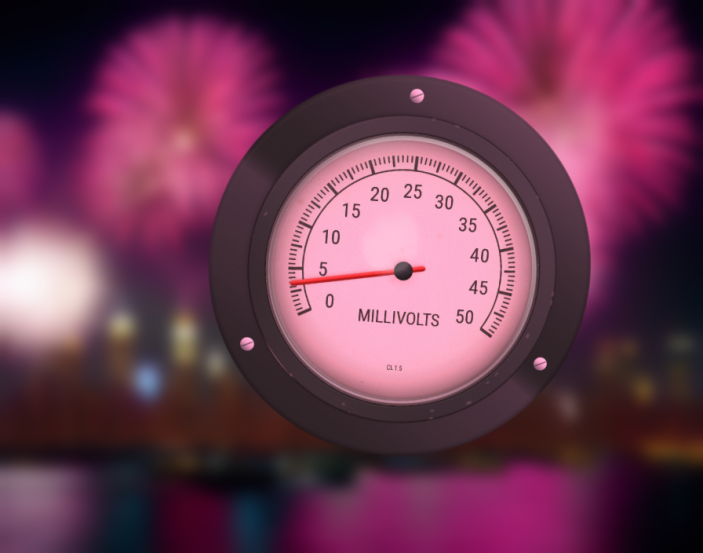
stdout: 3.5 mV
